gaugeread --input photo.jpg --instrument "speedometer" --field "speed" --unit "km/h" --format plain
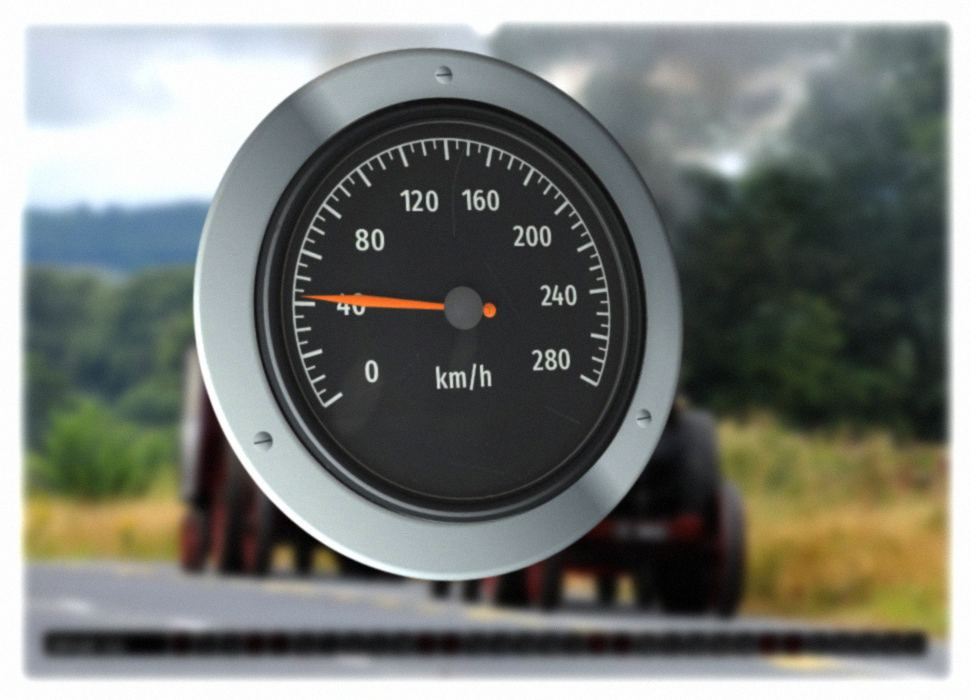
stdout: 42.5 km/h
